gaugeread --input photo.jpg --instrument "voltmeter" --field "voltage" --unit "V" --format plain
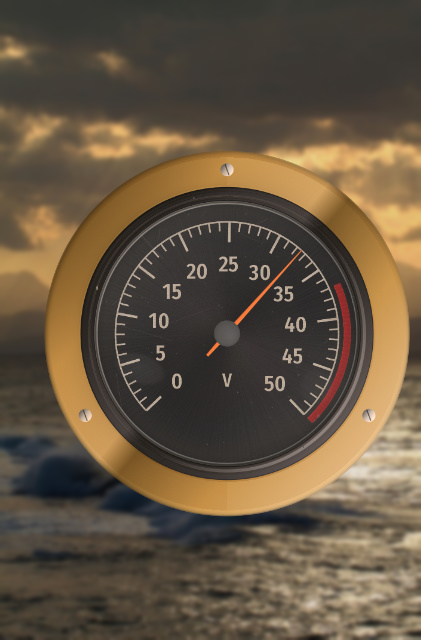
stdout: 32.5 V
